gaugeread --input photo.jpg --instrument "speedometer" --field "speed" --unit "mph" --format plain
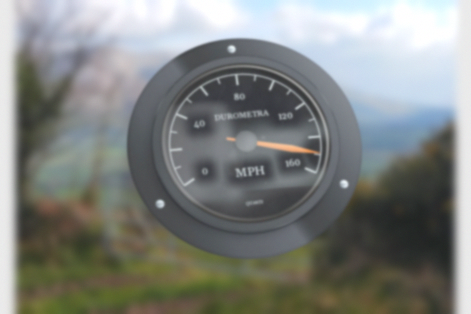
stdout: 150 mph
